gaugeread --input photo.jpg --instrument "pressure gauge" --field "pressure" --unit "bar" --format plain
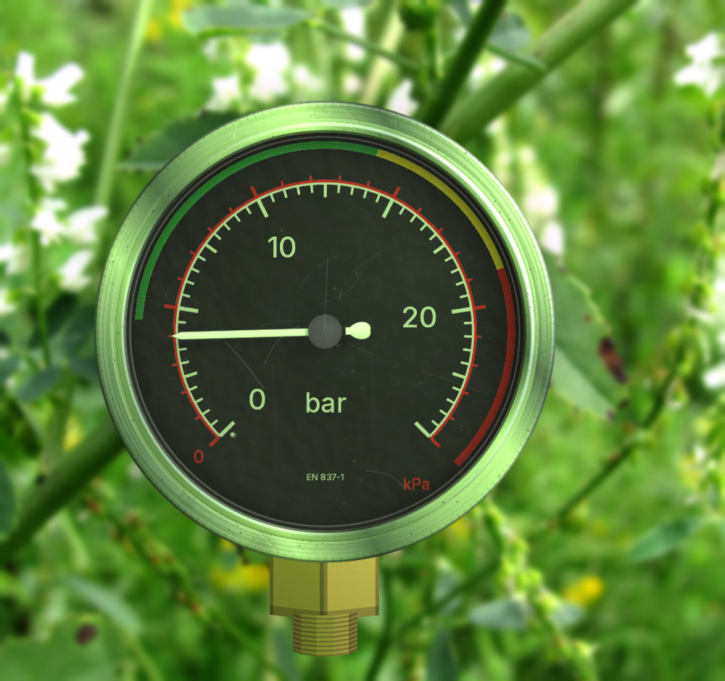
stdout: 4 bar
